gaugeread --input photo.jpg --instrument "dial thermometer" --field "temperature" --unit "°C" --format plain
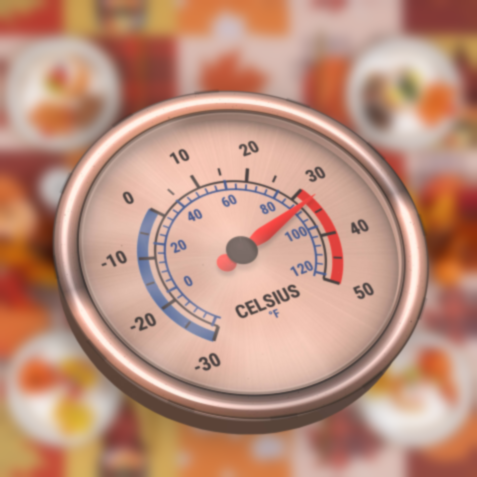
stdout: 32.5 °C
